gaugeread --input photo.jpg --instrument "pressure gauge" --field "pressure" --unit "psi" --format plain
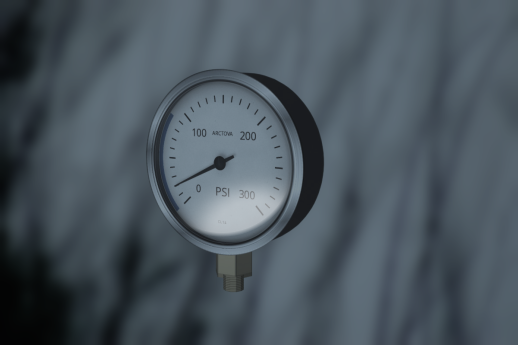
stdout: 20 psi
